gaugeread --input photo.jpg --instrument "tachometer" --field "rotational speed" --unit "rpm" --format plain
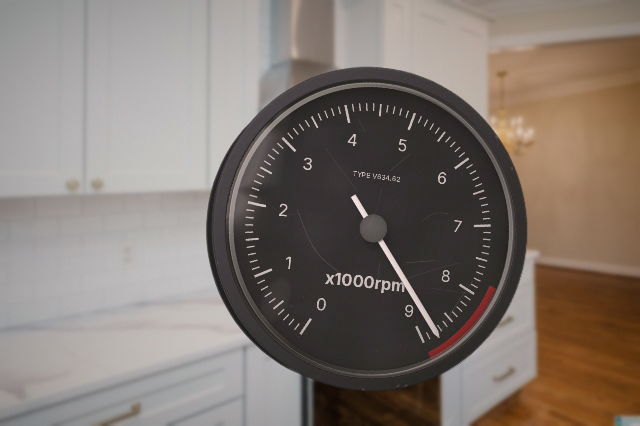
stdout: 8800 rpm
